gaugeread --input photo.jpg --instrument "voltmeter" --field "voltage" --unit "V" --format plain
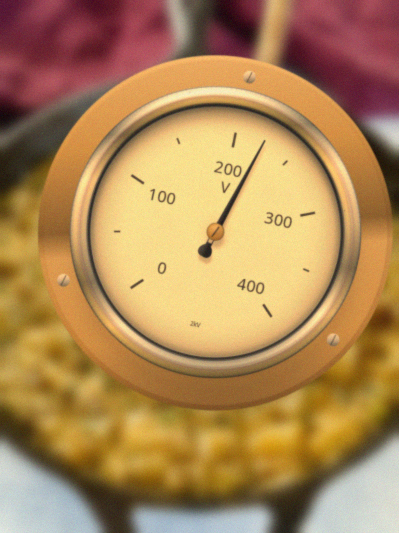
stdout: 225 V
